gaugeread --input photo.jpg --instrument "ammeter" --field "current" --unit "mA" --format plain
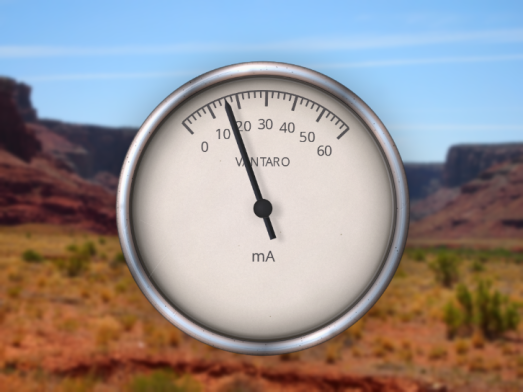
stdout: 16 mA
